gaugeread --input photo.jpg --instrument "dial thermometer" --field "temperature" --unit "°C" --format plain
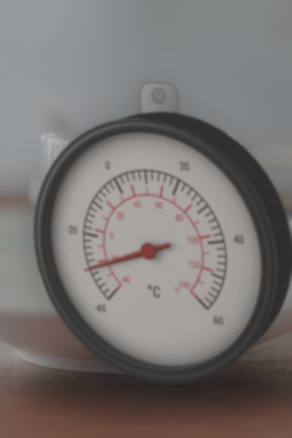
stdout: -30 °C
